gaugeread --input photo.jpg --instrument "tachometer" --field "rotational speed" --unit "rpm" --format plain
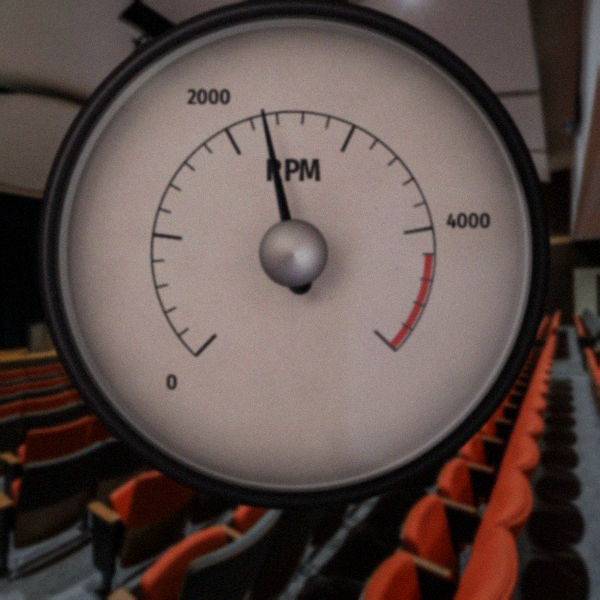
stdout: 2300 rpm
